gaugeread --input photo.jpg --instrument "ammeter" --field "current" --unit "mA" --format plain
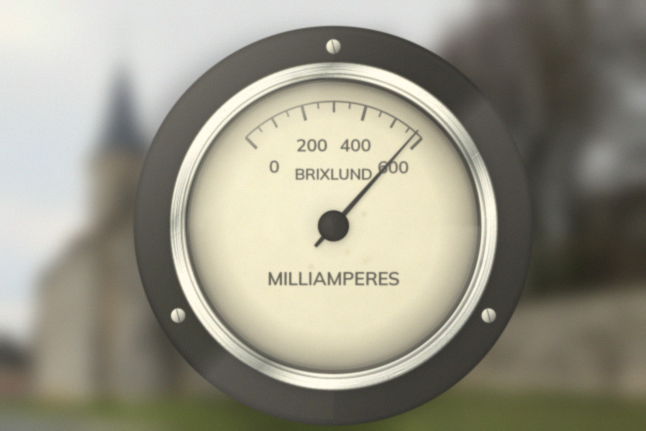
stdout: 575 mA
